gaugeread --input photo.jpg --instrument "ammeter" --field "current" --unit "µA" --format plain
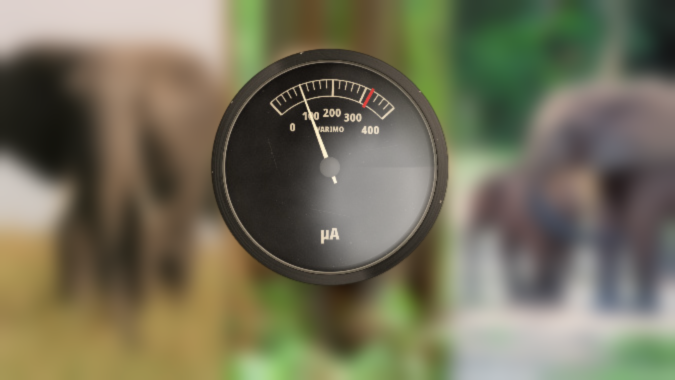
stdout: 100 µA
